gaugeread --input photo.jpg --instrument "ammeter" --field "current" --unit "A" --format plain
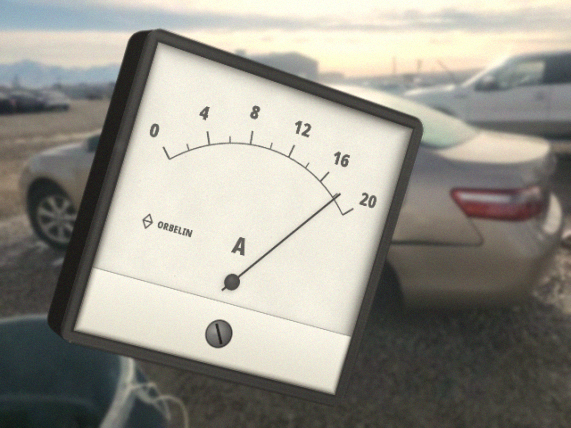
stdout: 18 A
